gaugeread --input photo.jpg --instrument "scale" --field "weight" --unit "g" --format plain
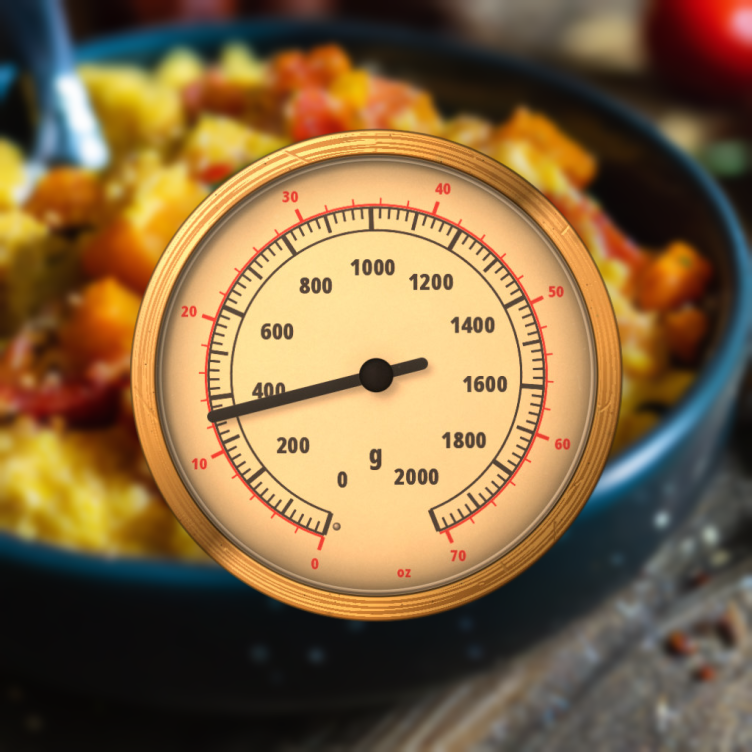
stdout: 360 g
